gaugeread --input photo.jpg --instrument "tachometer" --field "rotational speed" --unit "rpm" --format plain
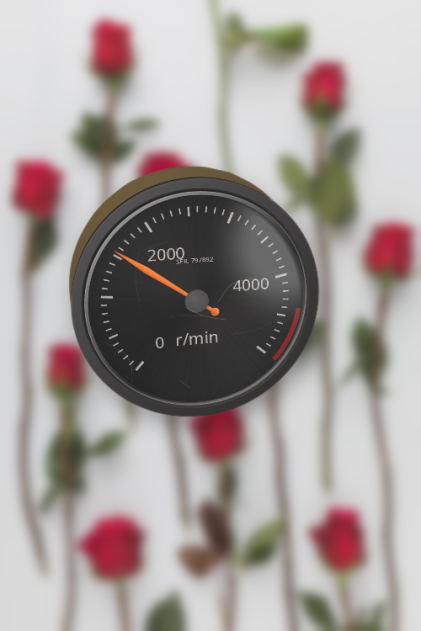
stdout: 1550 rpm
